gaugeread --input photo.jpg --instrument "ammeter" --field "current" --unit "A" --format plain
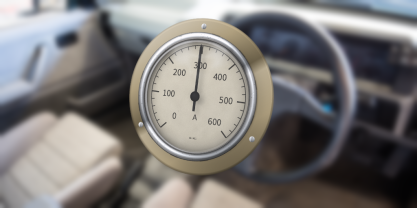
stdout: 300 A
